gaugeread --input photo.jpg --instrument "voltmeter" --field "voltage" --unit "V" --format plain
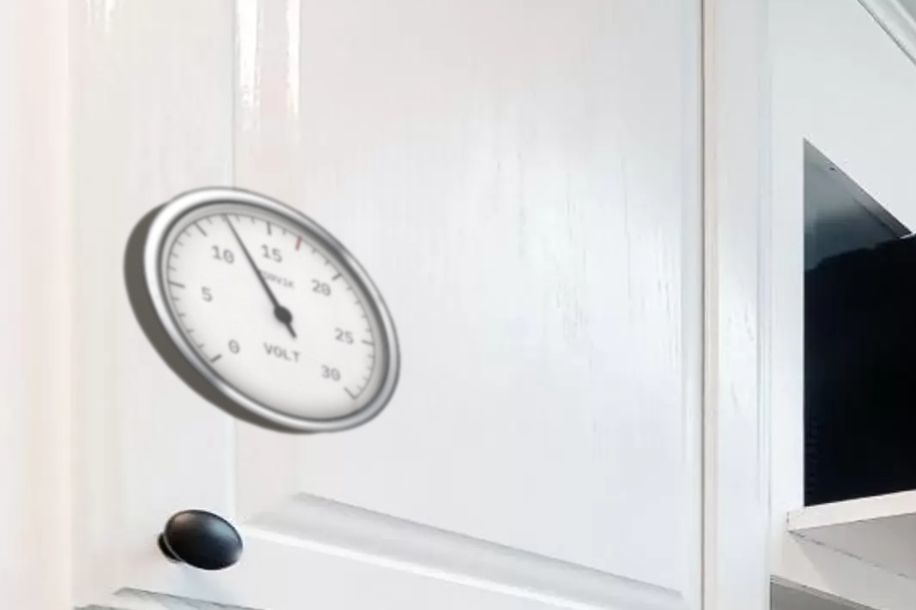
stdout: 12 V
